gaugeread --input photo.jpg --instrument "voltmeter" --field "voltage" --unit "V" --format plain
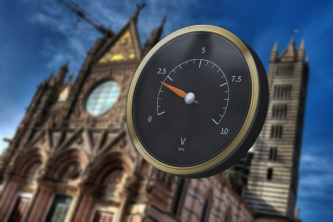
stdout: 2 V
